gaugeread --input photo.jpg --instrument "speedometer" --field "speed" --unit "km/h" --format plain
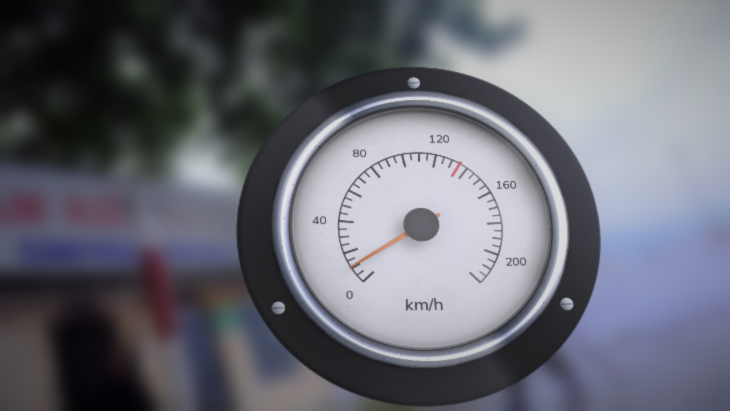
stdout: 10 km/h
